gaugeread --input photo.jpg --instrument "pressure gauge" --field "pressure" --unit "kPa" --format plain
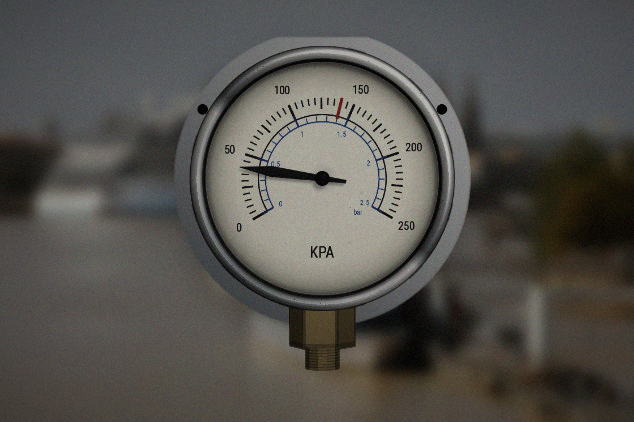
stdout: 40 kPa
